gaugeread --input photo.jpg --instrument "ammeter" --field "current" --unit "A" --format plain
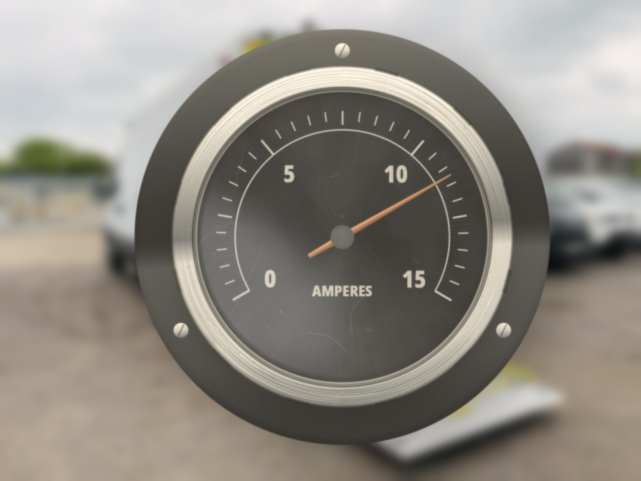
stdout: 11.25 A
